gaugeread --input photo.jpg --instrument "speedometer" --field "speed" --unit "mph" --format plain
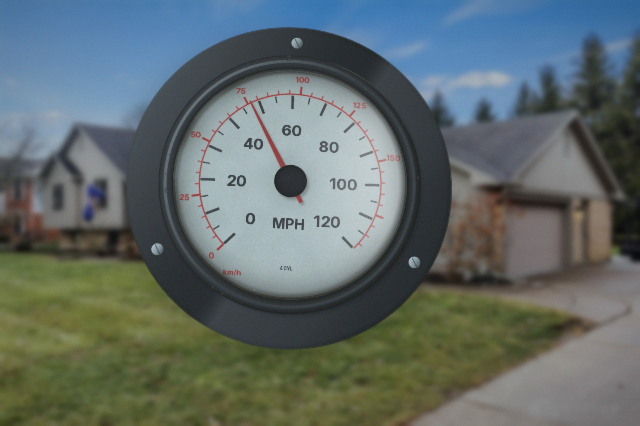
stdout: 47.5 mph
